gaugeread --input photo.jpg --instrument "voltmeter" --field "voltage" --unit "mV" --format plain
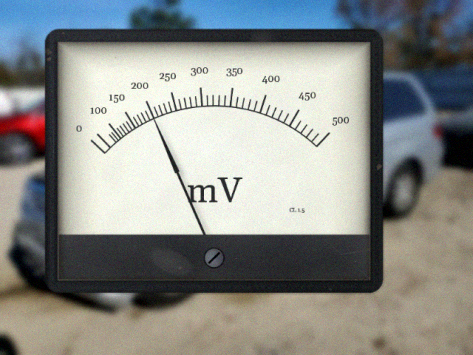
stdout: 200 mV
